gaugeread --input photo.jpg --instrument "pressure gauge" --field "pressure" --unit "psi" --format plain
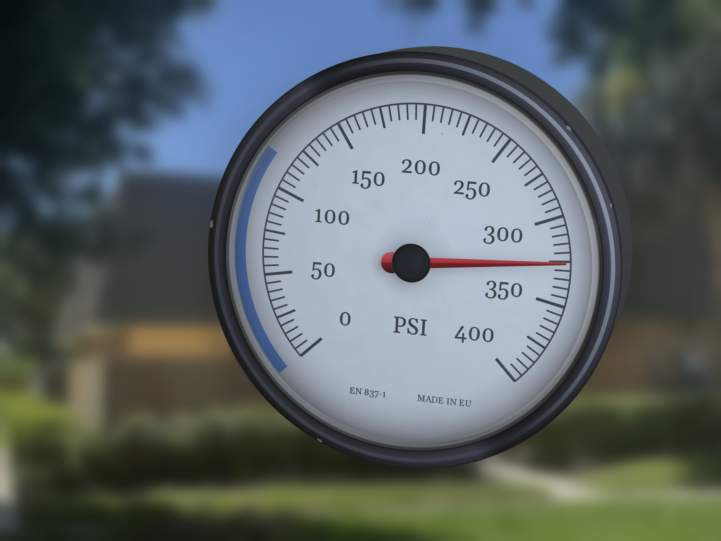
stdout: 325 psi
